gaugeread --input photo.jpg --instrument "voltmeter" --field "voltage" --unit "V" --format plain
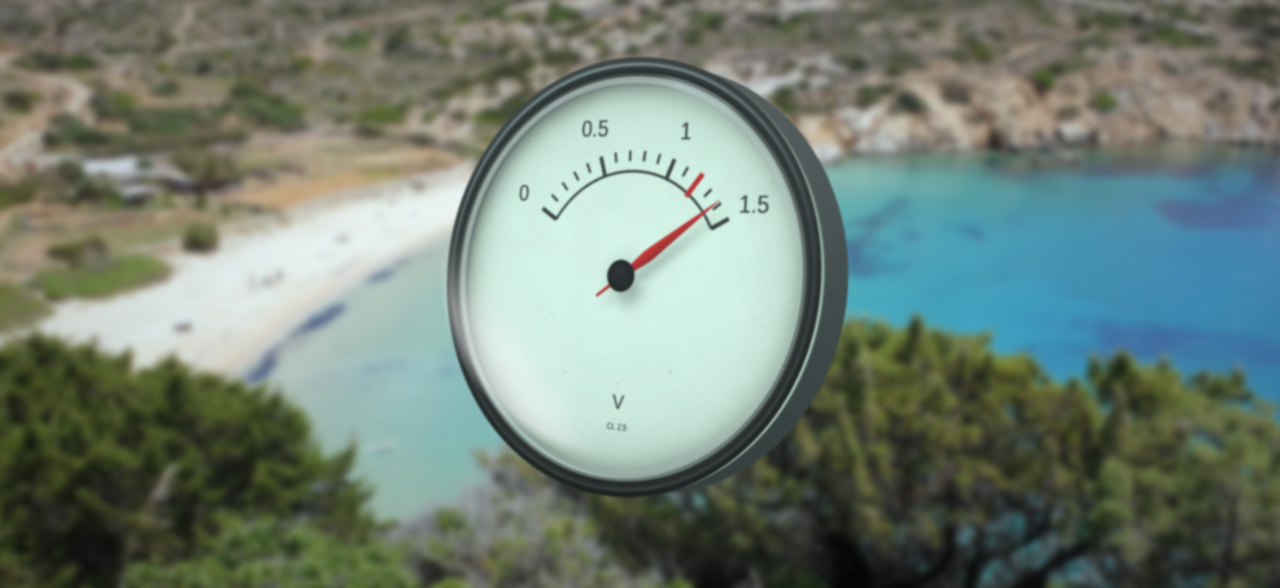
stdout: 1.4 V
